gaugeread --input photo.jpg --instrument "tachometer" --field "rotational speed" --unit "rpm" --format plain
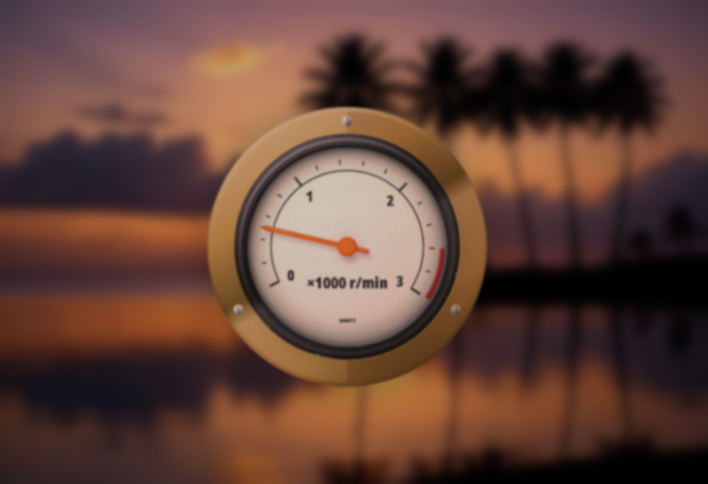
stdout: 500 rpm
